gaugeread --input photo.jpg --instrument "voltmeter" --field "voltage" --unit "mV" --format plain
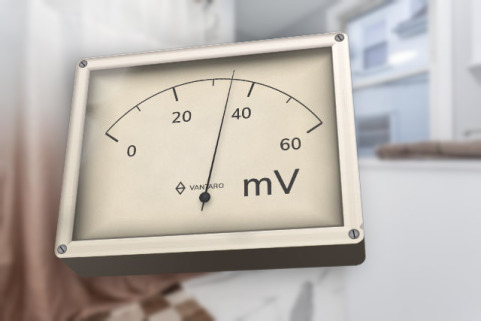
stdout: 35 mV
